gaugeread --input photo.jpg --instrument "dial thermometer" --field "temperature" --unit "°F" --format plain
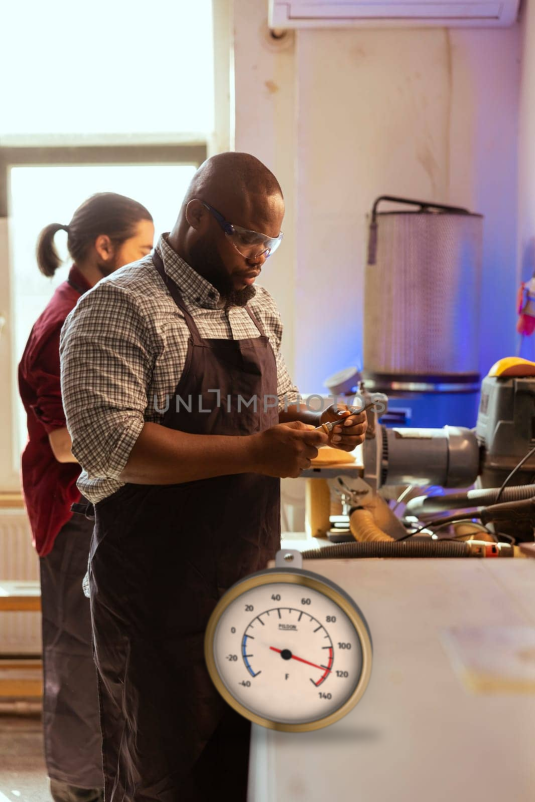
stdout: 120 °F
